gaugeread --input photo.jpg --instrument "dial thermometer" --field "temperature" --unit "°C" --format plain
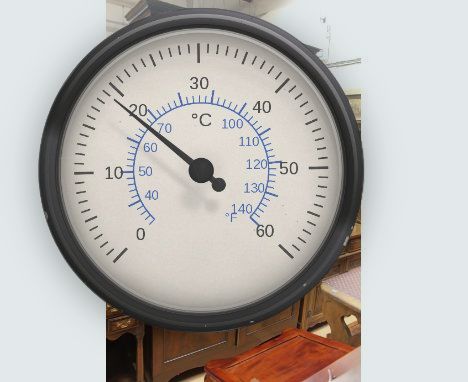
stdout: 19 °C
